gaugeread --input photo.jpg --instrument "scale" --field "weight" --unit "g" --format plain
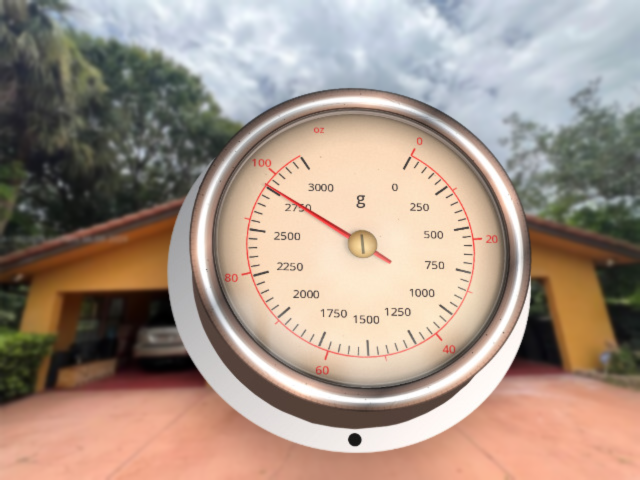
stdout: 2750 g
